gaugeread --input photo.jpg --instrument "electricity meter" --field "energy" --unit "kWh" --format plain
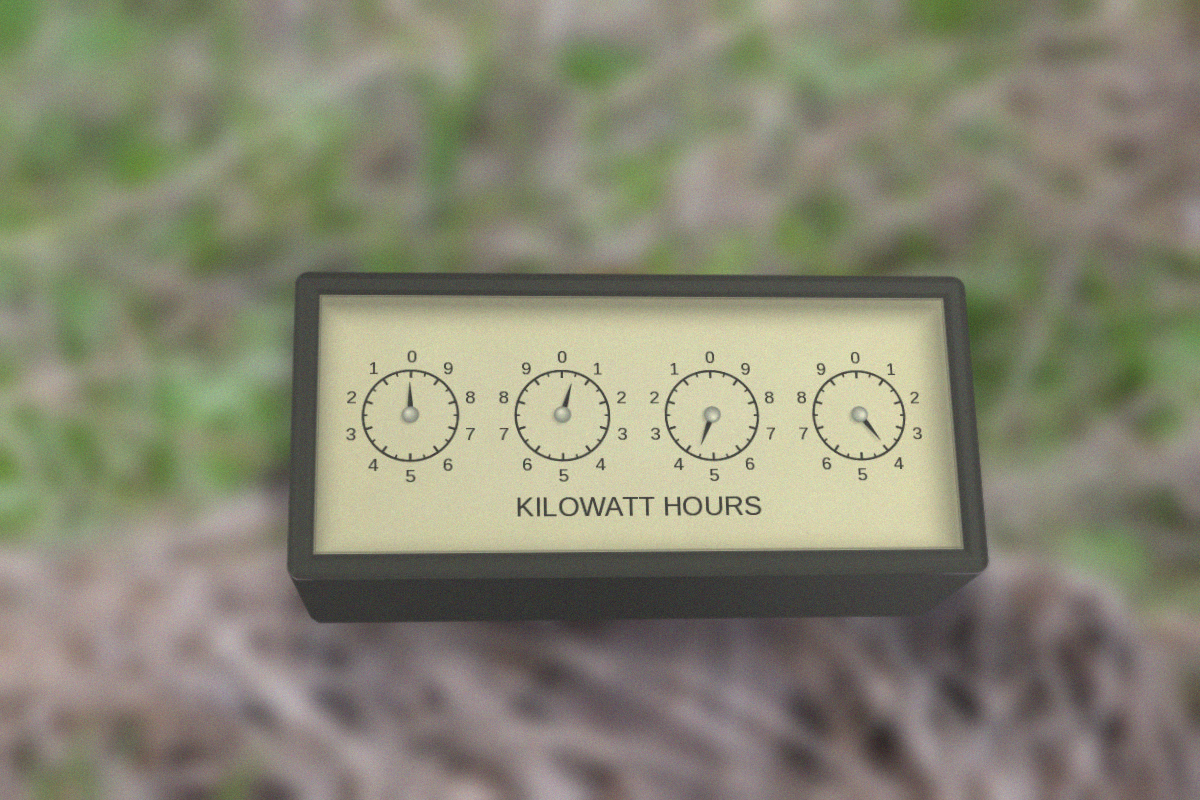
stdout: 44 kWh
